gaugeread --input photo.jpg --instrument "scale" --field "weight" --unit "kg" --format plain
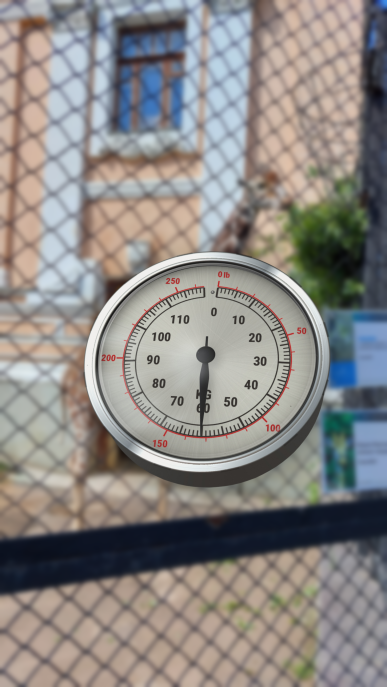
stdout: 60 kg
